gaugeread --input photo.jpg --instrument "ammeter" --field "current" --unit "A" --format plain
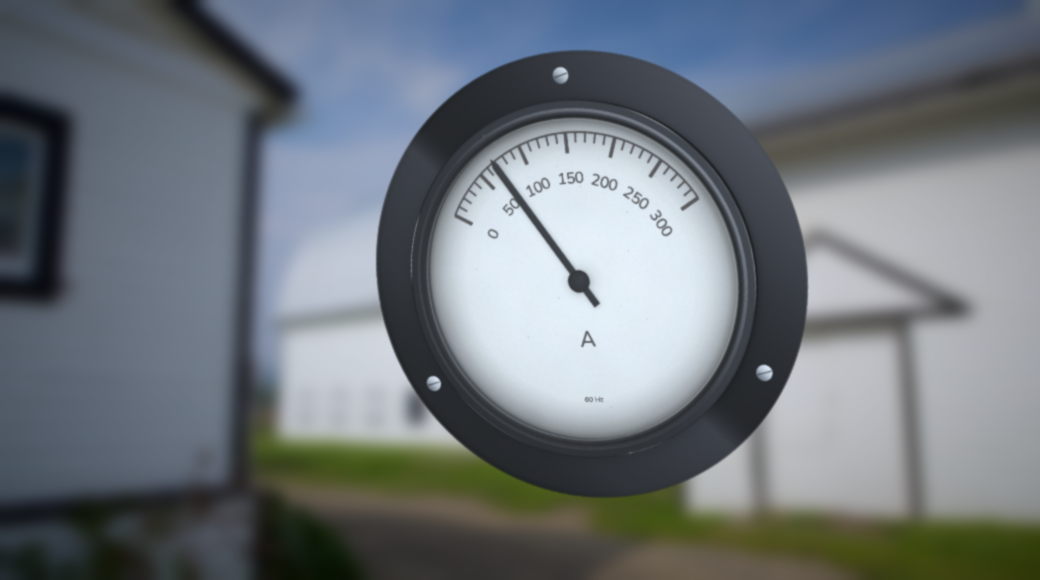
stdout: 70 A
